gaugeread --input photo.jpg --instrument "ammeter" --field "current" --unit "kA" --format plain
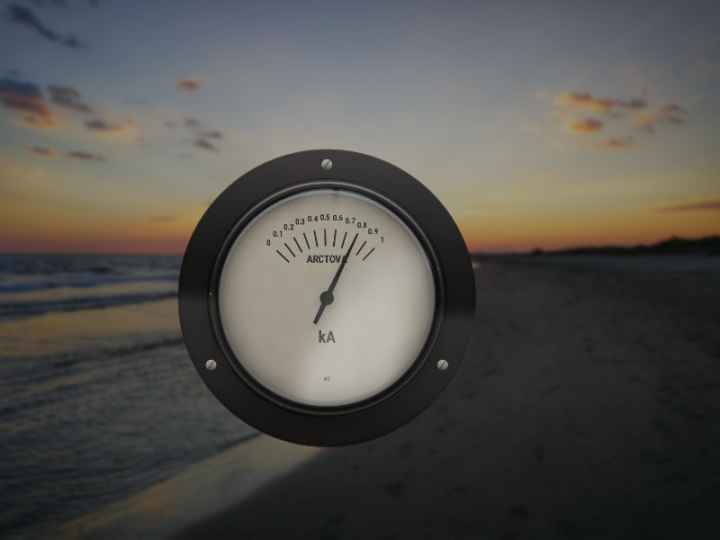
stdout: 0.8 kA
